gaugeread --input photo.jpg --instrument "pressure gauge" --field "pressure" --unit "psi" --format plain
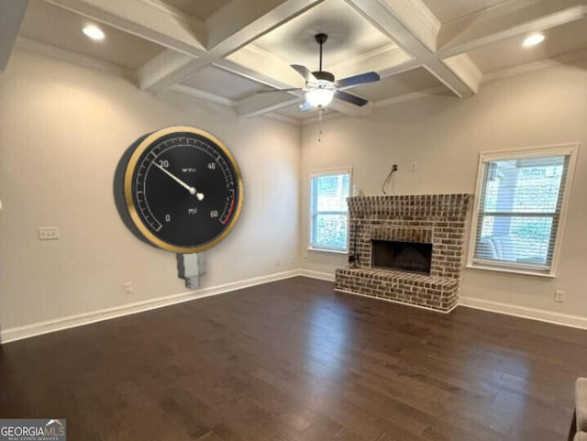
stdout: 18 psi
